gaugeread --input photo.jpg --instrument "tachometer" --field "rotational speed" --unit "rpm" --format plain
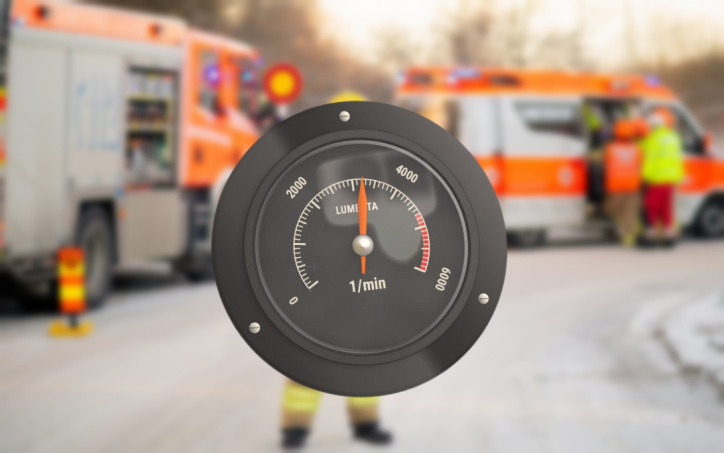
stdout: 3200 rpm
